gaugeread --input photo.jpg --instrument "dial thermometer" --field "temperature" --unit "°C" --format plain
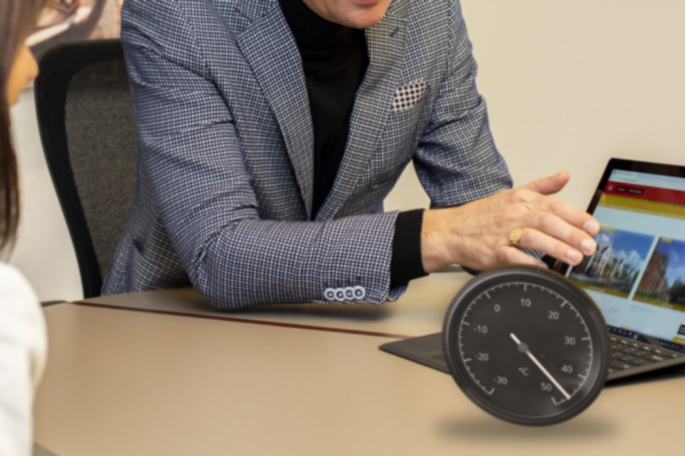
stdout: 46 °C
